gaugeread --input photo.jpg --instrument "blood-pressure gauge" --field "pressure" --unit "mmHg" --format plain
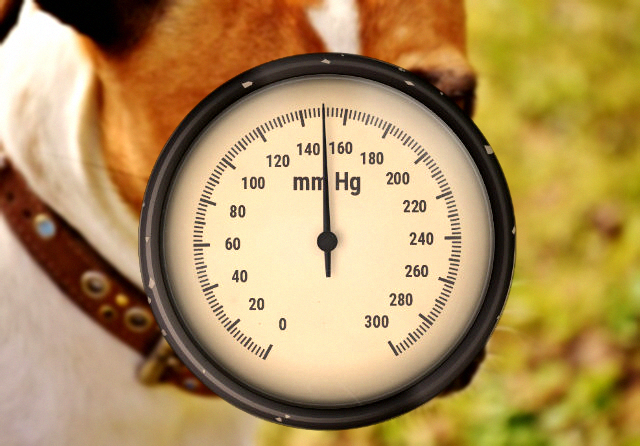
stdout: 150 mmHg
